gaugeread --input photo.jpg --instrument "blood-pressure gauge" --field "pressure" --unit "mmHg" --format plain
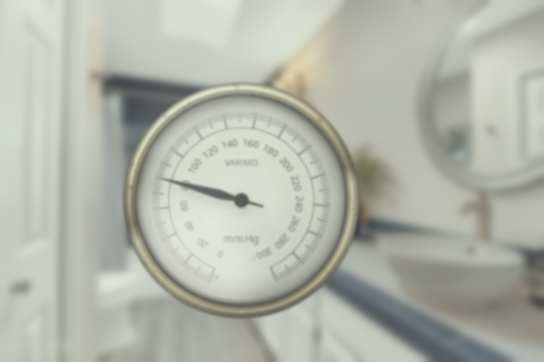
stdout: 80 mmHg
